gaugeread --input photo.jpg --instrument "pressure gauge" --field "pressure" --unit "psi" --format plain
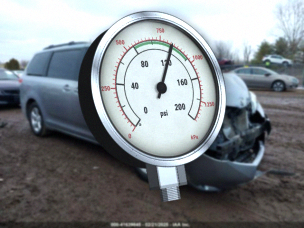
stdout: 120 psi
